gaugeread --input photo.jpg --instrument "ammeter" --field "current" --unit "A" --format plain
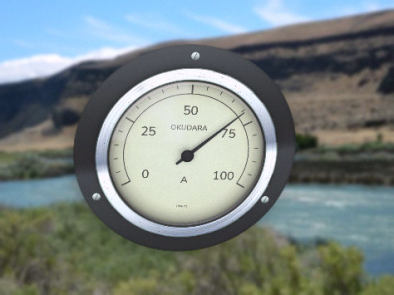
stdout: 70 A
